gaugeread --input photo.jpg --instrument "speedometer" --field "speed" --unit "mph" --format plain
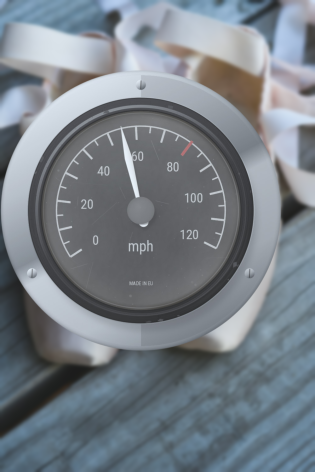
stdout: 55 mph
